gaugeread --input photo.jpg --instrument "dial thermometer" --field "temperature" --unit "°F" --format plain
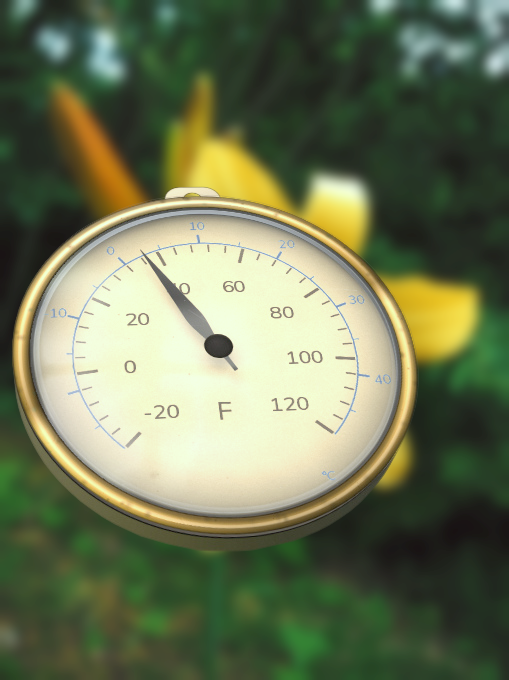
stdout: 36 °F
